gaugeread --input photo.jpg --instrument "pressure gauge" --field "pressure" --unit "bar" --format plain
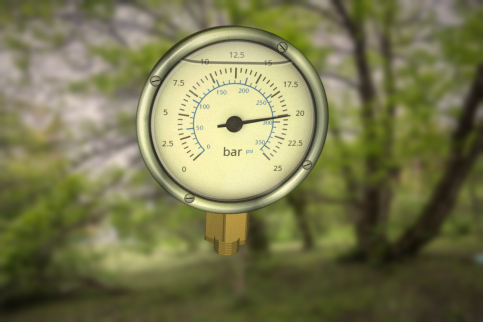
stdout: 20 bar
